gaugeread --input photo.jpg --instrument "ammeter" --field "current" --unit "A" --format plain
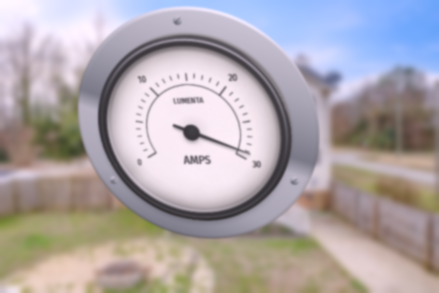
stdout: 29 A
